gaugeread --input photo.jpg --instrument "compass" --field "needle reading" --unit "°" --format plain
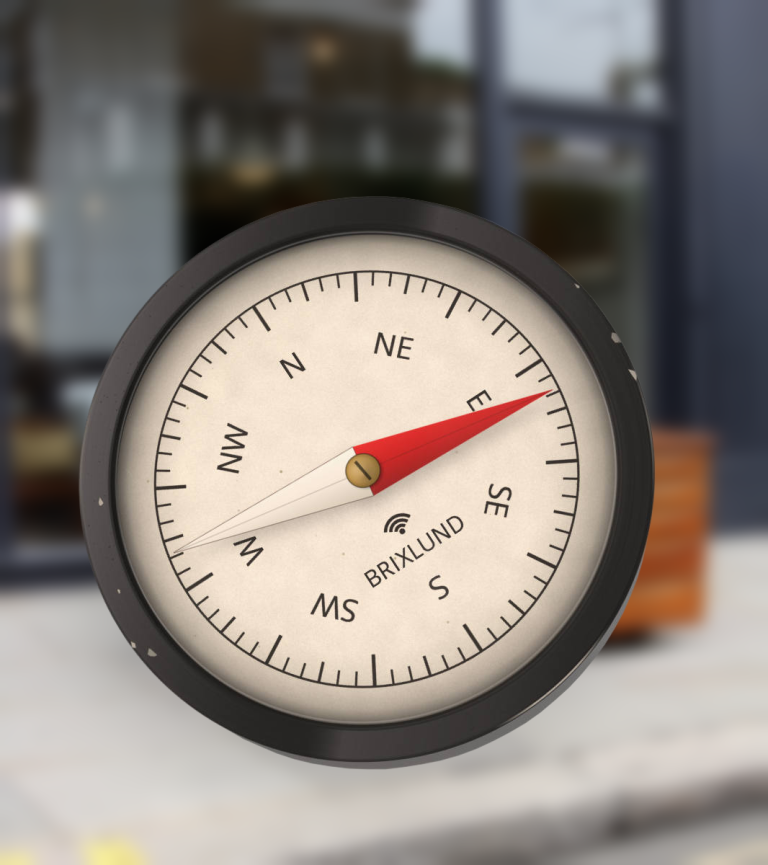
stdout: 100 °
